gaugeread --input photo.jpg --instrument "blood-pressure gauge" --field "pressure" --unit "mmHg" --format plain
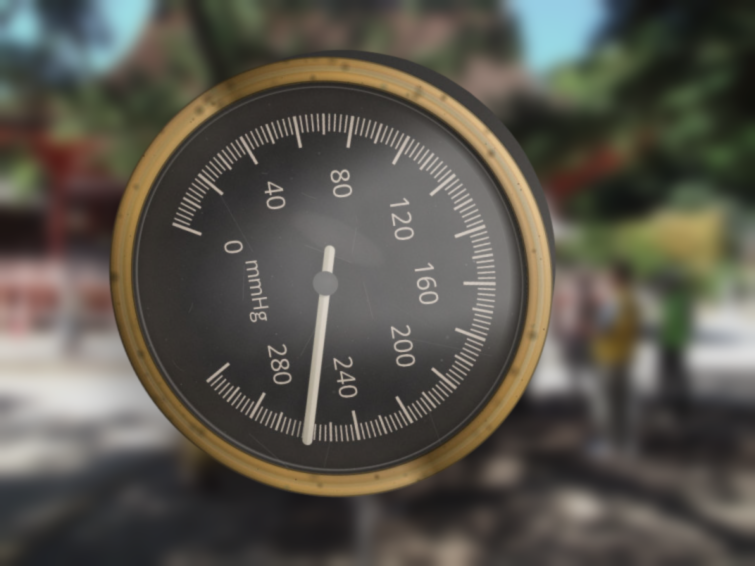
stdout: 258 mmHg
